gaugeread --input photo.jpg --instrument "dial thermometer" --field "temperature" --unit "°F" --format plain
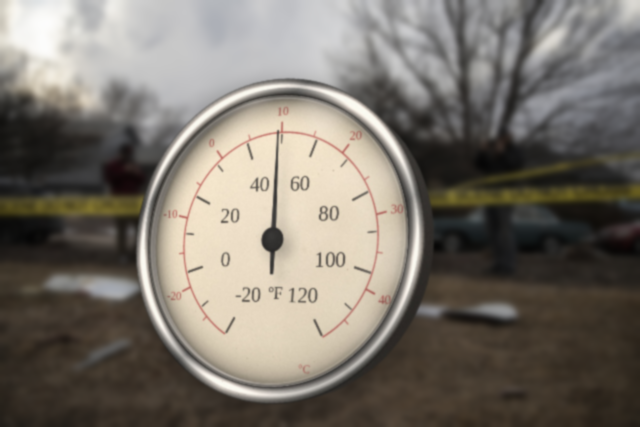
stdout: 50 °F
